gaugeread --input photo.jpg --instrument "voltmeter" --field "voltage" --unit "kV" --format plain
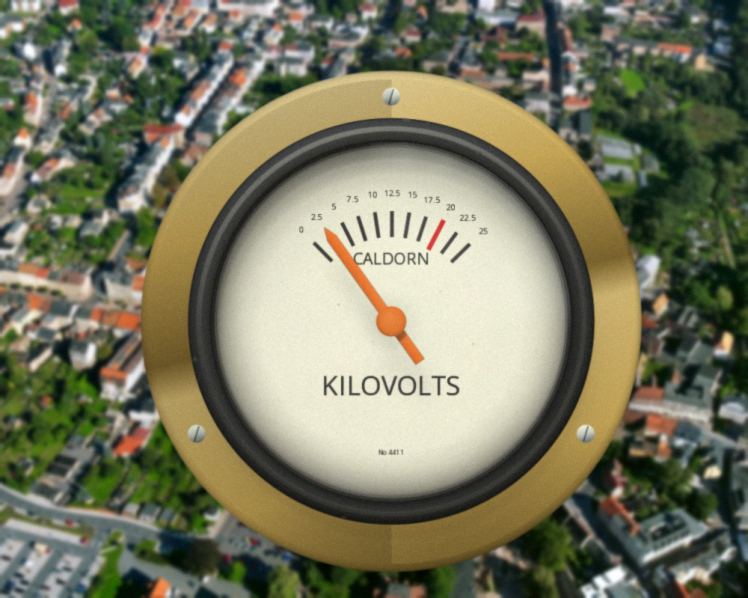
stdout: 2.5 kV
